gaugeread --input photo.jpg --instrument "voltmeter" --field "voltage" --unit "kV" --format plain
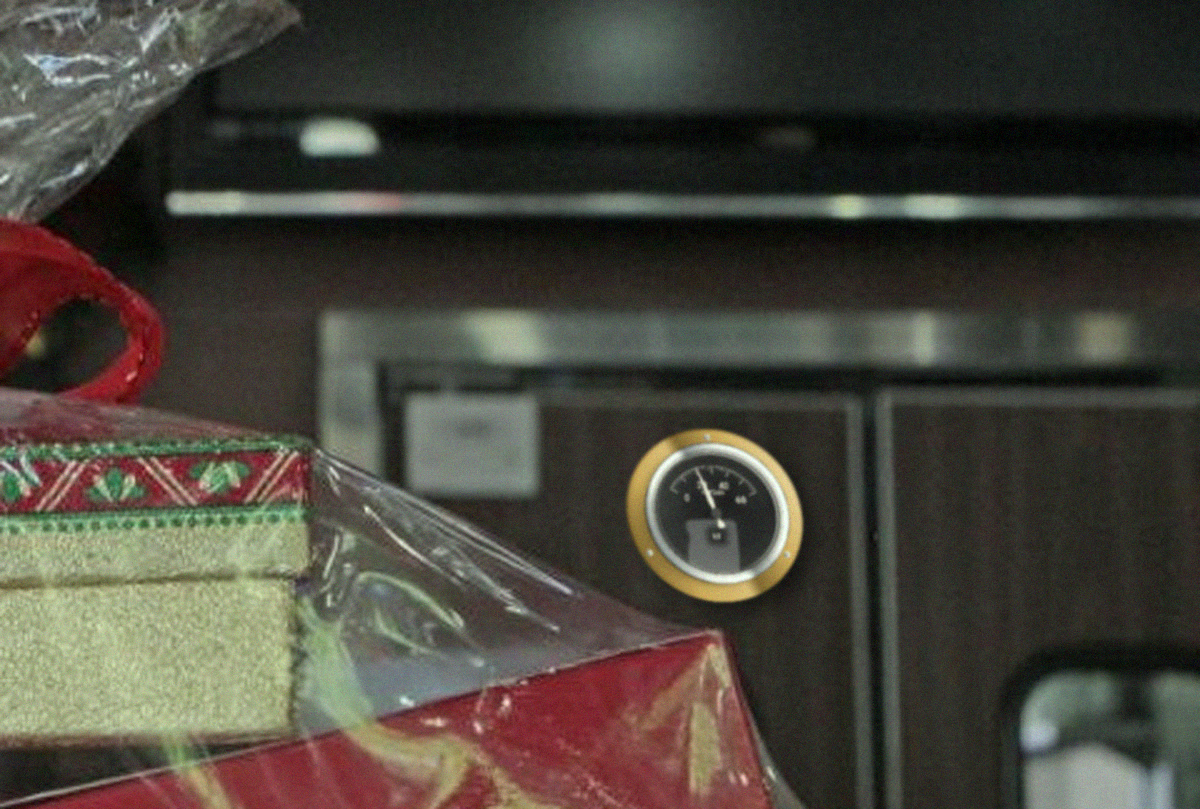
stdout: 20 kV
